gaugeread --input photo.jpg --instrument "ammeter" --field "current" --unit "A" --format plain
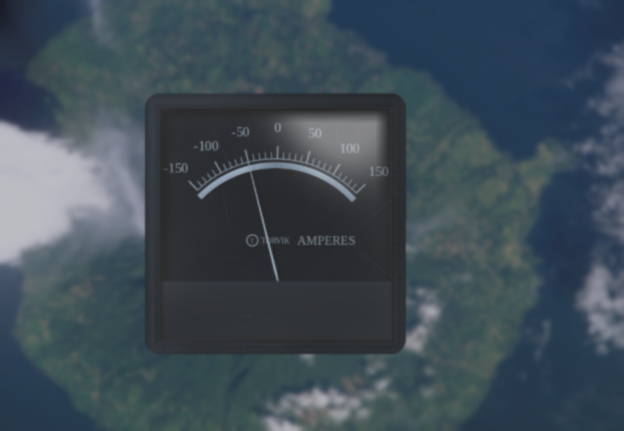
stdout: -50 A
